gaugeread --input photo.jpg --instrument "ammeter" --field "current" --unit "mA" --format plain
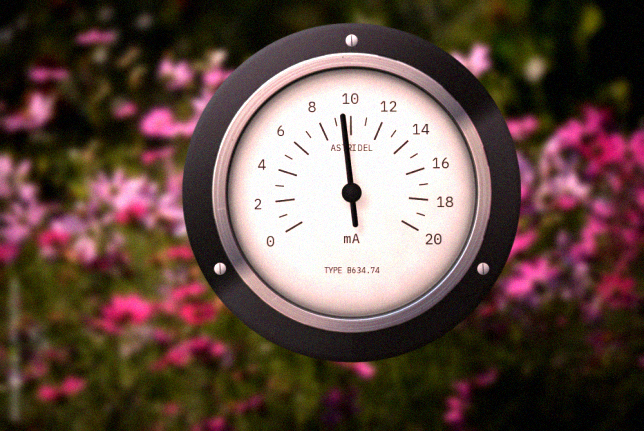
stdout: 9.5 mA
